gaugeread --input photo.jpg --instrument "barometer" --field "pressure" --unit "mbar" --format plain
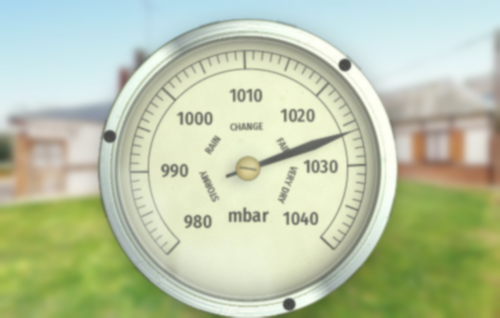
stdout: 1026 mbar
